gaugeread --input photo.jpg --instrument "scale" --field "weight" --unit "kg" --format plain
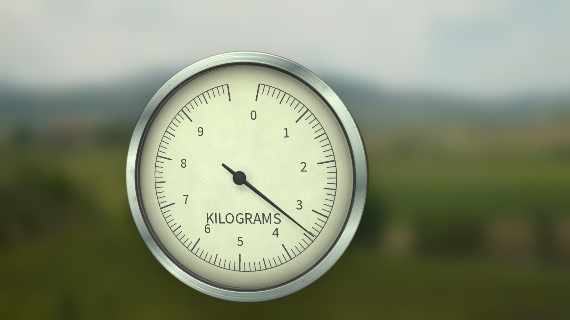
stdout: 3.4 kg
